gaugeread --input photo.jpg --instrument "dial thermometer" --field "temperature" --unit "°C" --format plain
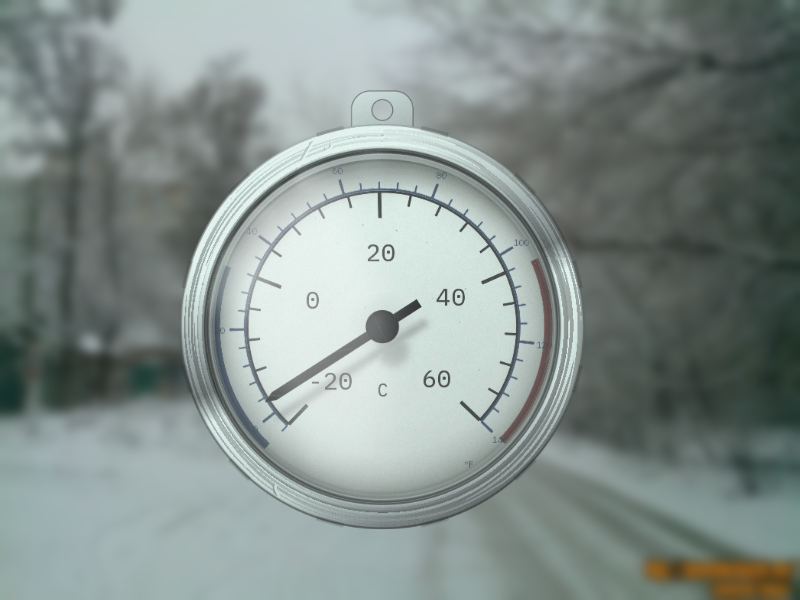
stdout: -16 °C
